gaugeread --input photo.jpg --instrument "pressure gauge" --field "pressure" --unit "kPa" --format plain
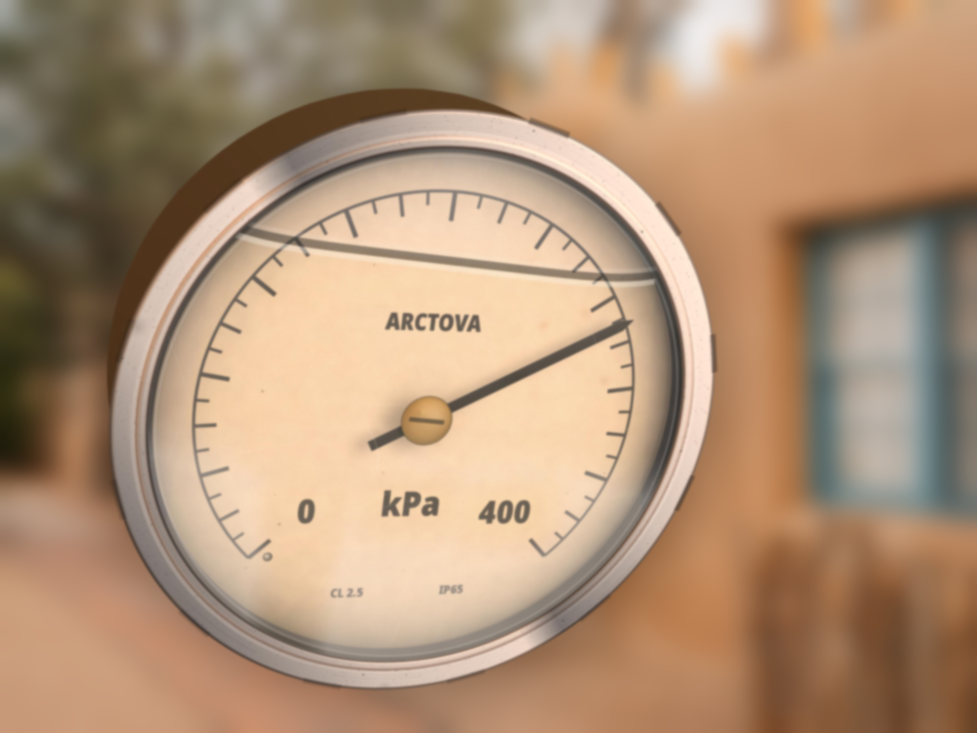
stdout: 290 kPa
